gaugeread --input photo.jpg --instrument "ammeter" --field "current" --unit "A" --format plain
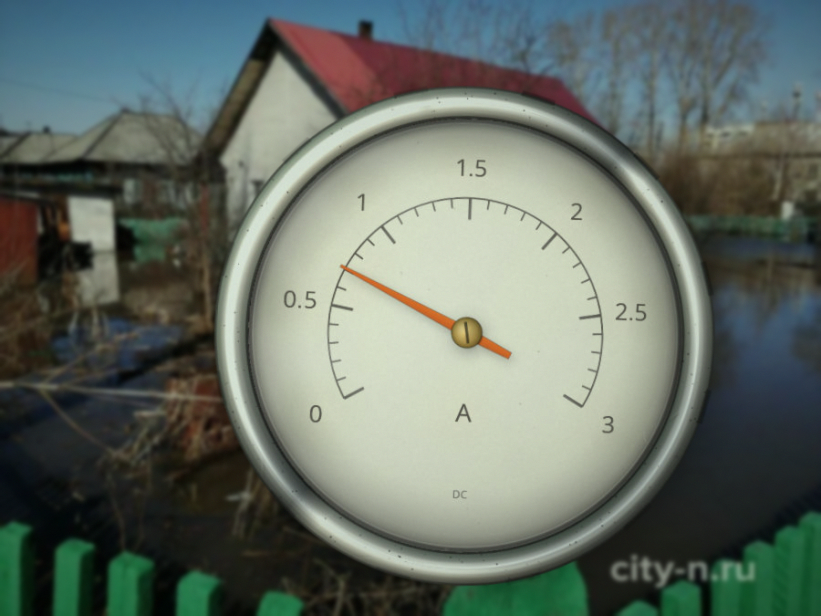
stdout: 0.7 A
